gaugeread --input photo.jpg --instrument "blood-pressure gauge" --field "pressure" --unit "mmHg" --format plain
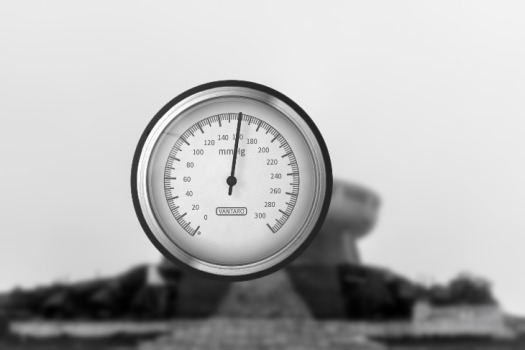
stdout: 160 mmHg
